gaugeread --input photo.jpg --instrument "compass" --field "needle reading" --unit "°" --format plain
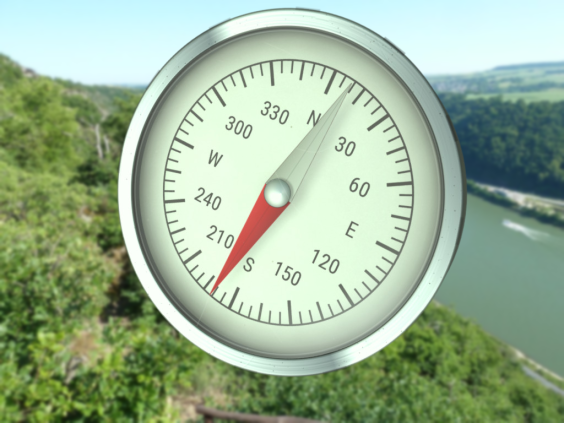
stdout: 190 °
